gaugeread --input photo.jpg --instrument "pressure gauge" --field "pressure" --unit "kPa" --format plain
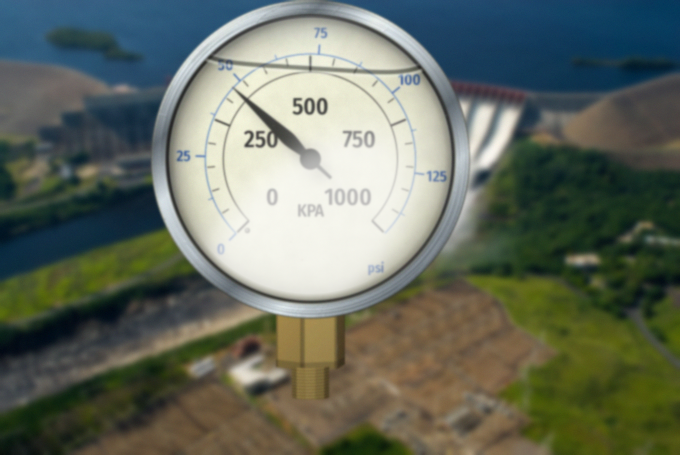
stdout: 325 kPa
